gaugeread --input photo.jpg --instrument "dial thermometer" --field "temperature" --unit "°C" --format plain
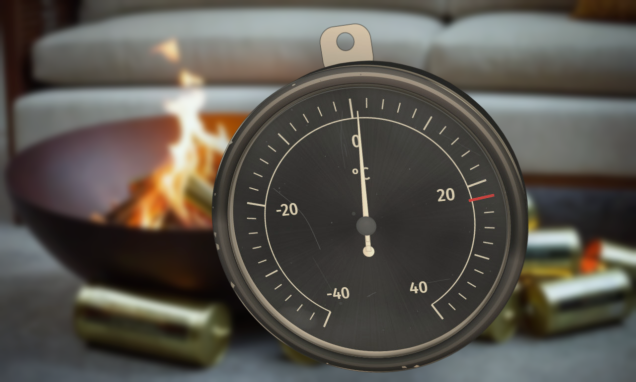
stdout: 1 °C
